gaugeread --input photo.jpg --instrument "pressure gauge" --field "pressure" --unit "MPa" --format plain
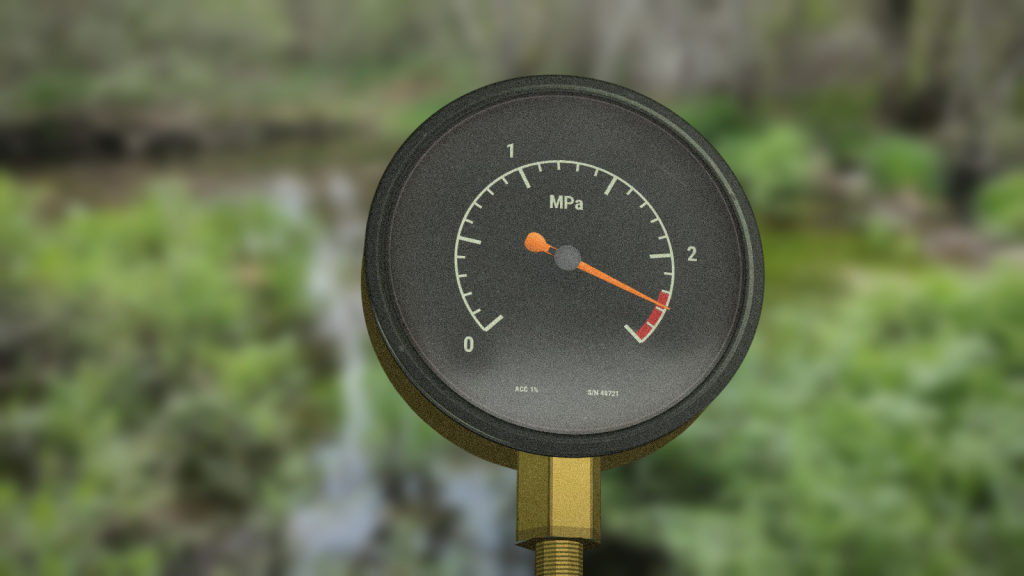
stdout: 2.3 MPa
